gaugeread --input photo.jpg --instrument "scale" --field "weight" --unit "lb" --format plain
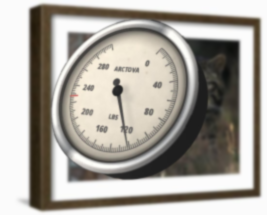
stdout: 120 lb
